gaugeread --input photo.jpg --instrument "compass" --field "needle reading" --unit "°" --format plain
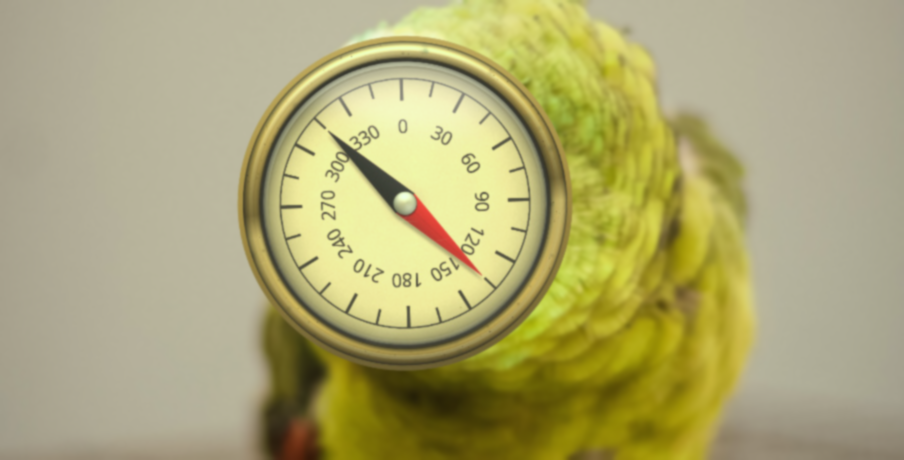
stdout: 135 °
